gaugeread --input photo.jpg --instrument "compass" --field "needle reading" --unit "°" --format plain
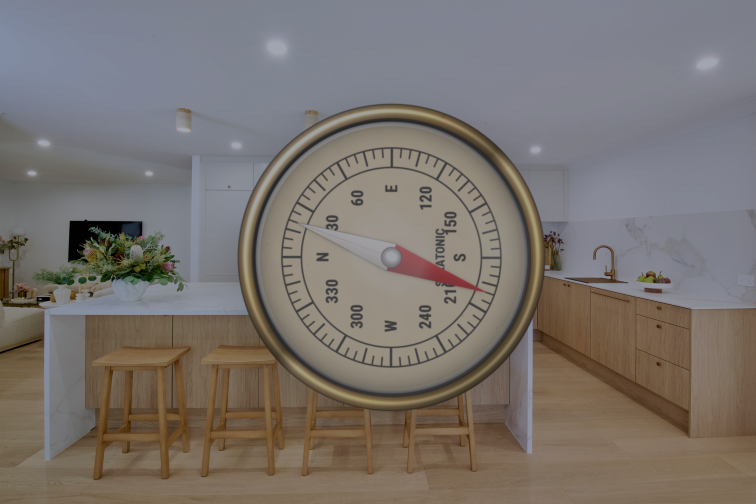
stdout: 200 °
